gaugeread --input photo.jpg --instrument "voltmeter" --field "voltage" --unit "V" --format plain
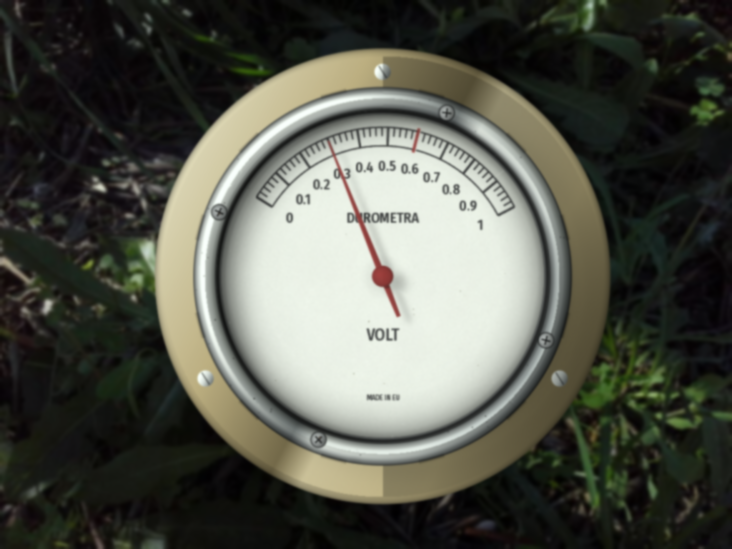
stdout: 0.3 V
